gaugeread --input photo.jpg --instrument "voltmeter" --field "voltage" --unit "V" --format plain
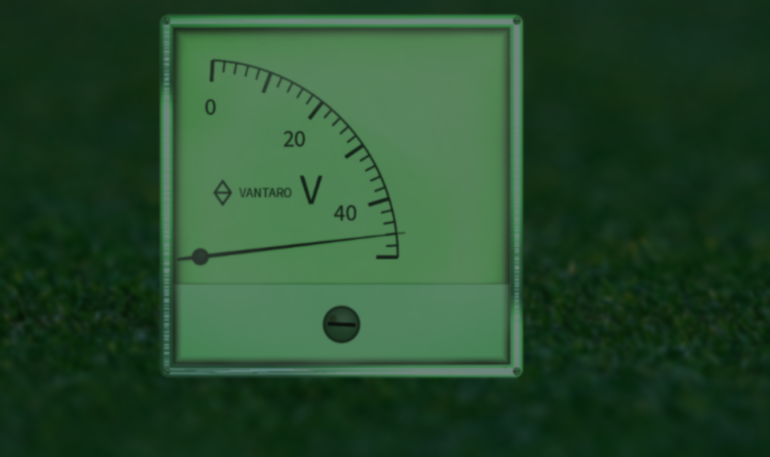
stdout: 46 V
